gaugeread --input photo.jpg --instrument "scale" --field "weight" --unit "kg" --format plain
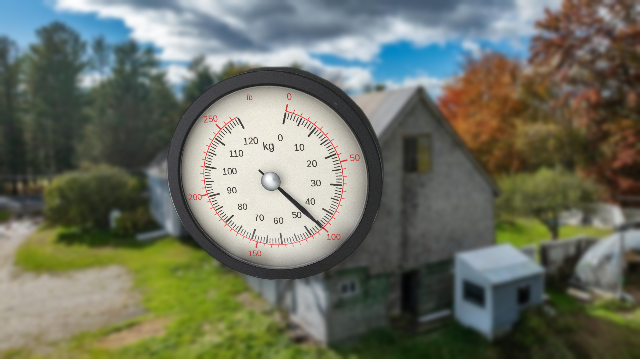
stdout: 45 kg
